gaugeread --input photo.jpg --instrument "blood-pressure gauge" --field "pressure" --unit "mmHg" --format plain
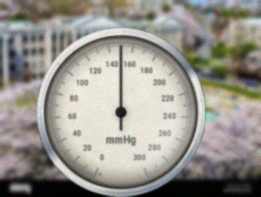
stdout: 150 mmHg
